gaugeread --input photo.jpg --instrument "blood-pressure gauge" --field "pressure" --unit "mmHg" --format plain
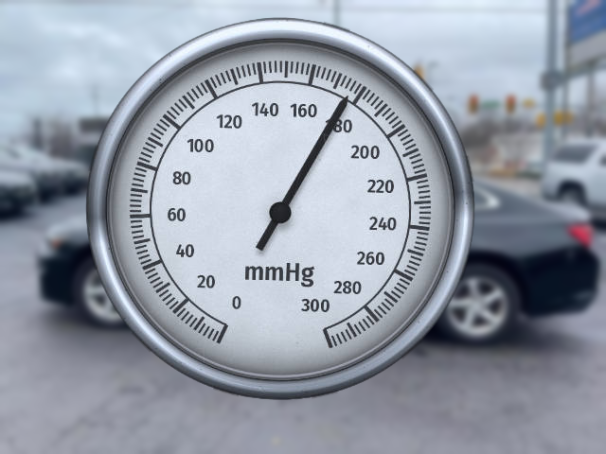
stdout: 176 mmHg
